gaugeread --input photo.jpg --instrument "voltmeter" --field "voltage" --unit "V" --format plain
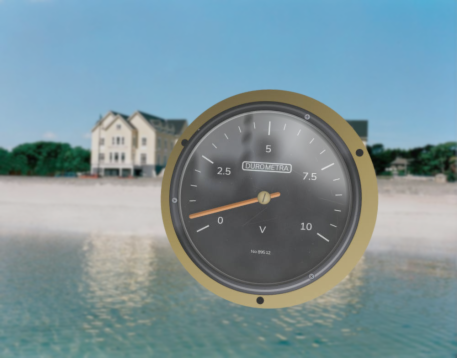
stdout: 0.5 V
